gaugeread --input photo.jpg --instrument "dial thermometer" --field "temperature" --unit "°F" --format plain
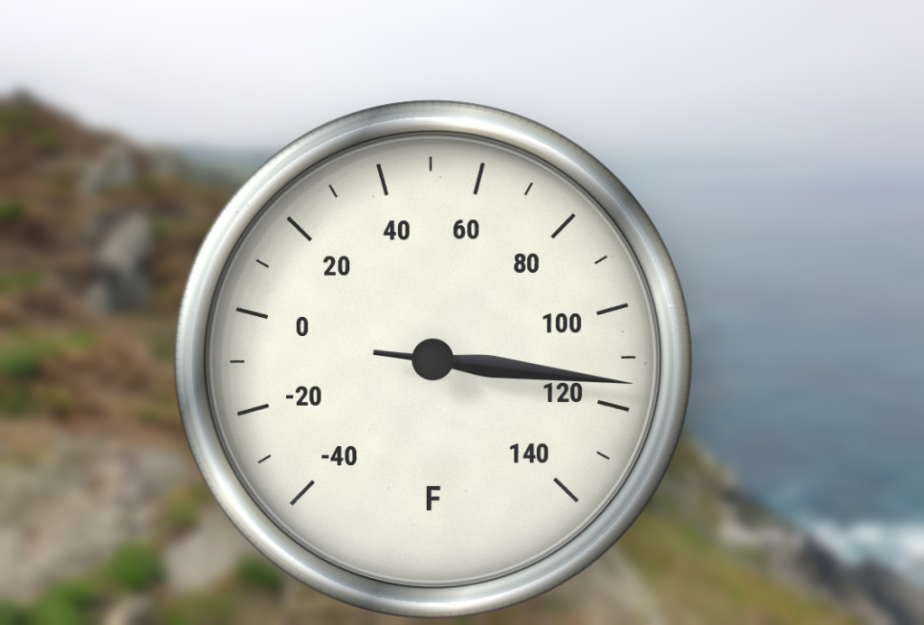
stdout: 115 °F
